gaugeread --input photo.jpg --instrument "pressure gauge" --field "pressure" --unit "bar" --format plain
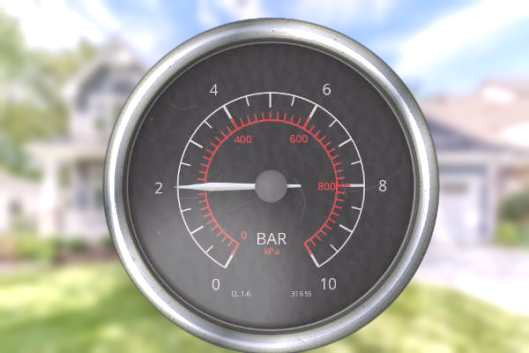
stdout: 2 bar
